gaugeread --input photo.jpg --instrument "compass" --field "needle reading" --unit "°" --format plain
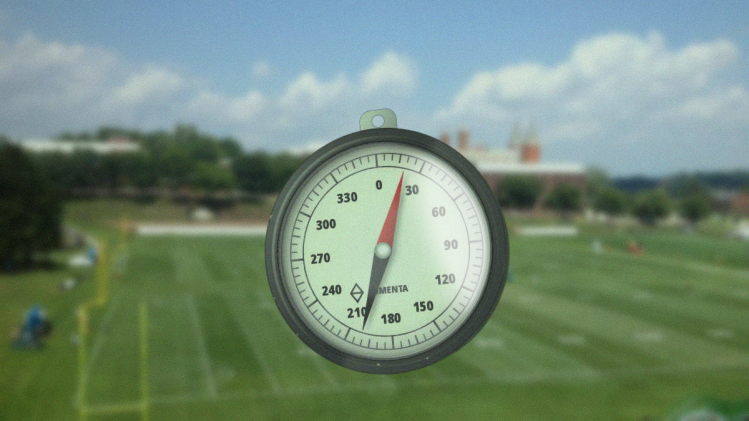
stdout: 20 °
